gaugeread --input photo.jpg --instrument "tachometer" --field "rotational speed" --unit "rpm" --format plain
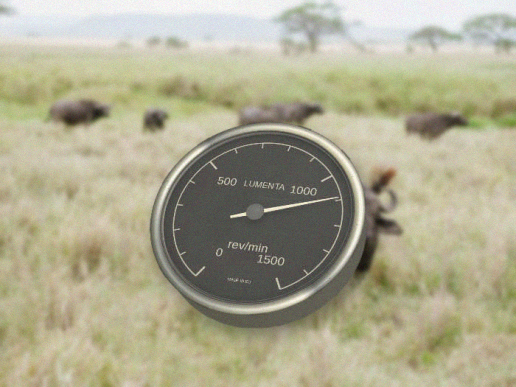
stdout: 1100 rpm
